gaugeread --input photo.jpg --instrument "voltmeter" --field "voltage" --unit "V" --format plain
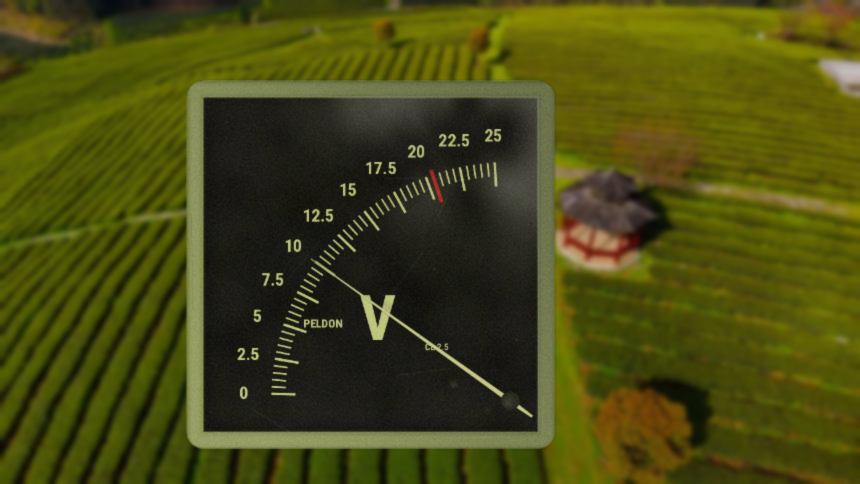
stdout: 10 V
